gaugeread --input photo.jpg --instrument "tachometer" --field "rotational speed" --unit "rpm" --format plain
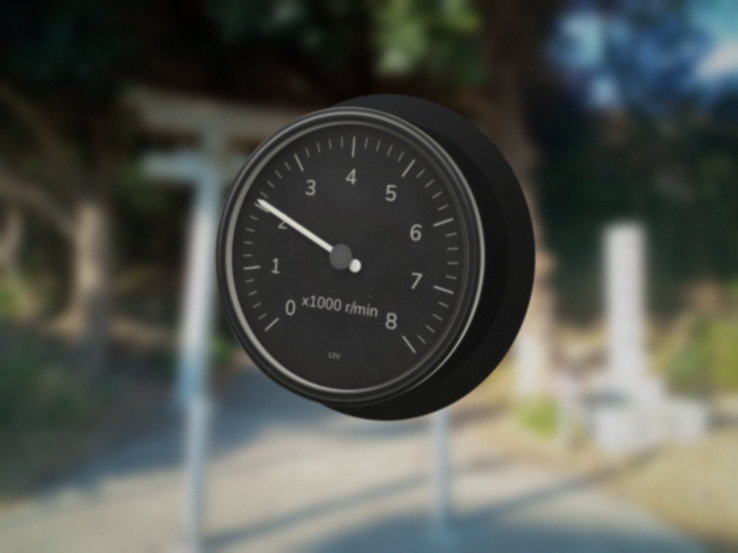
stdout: 2100 rpm
